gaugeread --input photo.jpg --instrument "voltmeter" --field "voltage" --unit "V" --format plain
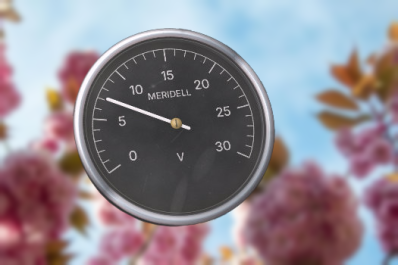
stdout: 7 V
